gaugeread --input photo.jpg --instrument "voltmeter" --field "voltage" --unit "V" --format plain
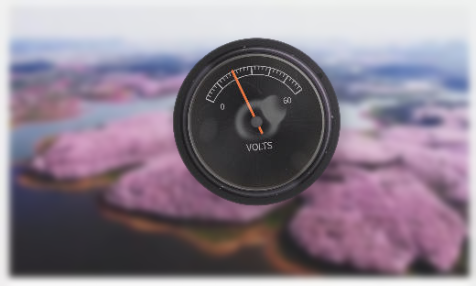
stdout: 20 V
